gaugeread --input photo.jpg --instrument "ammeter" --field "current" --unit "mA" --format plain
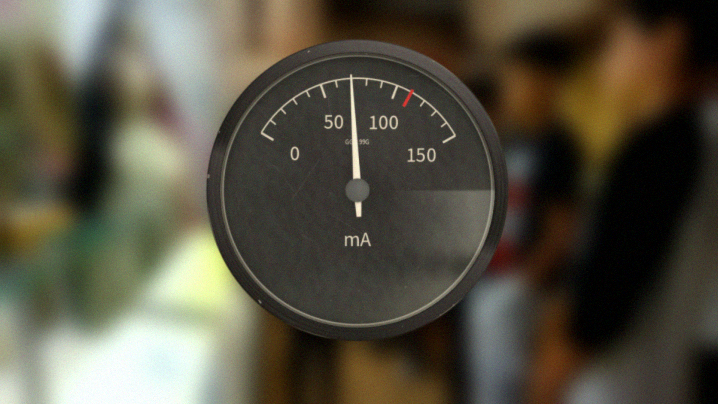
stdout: 70 mA
